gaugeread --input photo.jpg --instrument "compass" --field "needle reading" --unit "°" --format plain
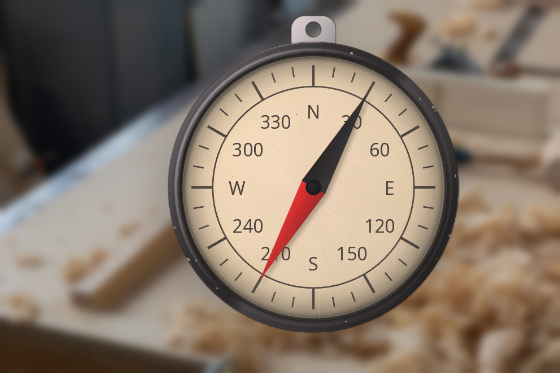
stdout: 210 °
